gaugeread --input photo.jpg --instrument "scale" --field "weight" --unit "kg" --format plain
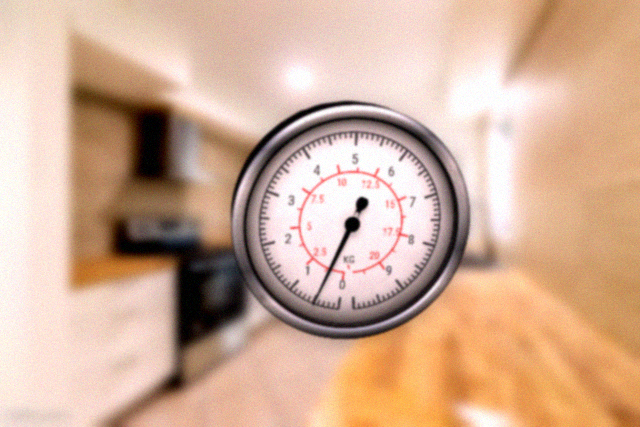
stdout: 0.5 kg
